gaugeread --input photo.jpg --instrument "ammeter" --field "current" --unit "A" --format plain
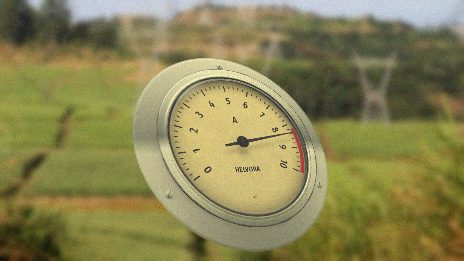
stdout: 8.4 A
